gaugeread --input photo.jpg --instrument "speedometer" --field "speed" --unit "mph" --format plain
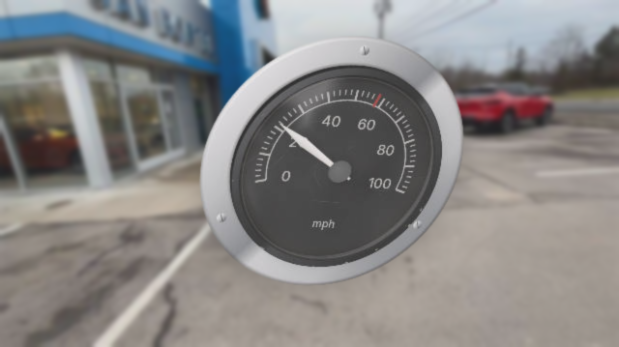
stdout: 22 mph
